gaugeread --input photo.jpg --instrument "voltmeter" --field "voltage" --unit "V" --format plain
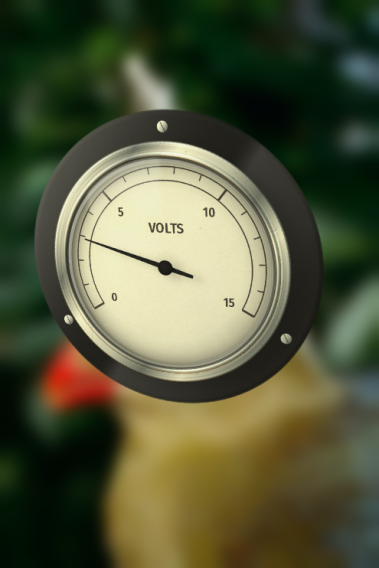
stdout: 3 V
